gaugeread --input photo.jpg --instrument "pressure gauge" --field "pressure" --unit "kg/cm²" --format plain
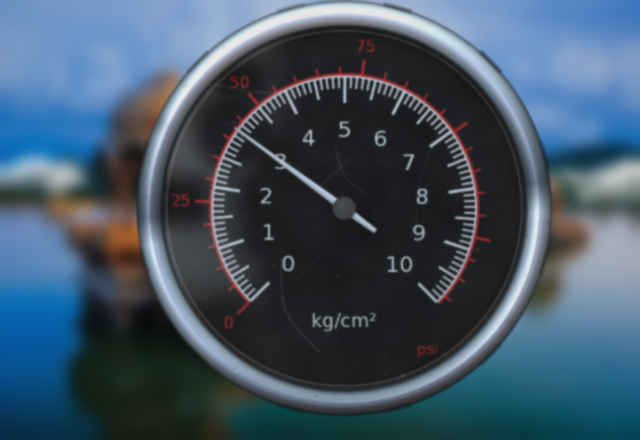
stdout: 3 kg/cm²
